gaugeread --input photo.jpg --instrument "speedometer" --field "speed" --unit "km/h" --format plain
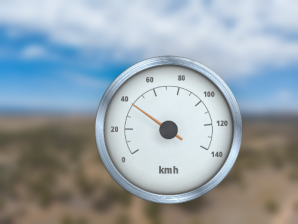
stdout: 40 km/h
